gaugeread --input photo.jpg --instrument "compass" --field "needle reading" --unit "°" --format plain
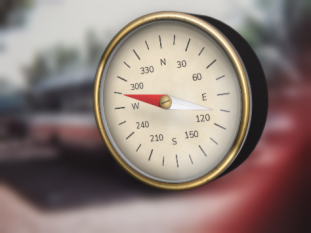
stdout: 285 °
